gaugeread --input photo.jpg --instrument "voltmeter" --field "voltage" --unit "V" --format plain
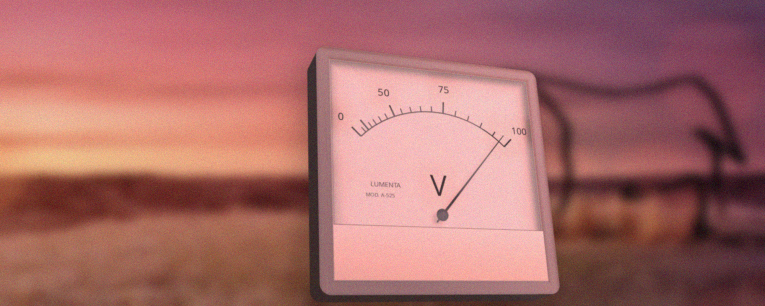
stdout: 97.5 V
